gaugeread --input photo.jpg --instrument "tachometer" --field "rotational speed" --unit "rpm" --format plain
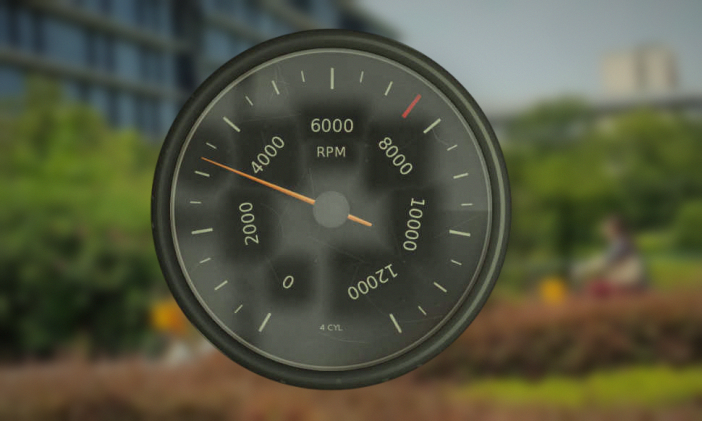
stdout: 3250 rpm
